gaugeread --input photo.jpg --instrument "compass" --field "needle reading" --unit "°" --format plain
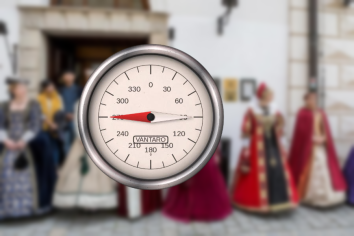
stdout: 270 °
